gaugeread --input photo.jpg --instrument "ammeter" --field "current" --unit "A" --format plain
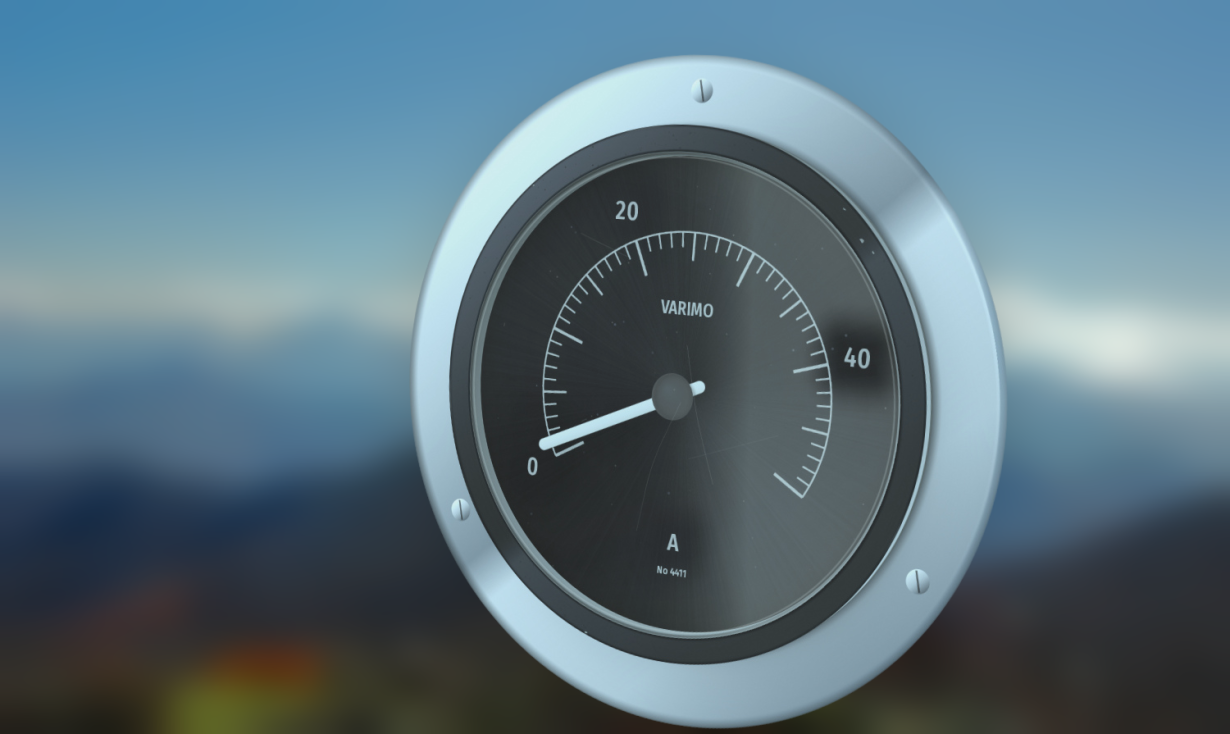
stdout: 1 A
